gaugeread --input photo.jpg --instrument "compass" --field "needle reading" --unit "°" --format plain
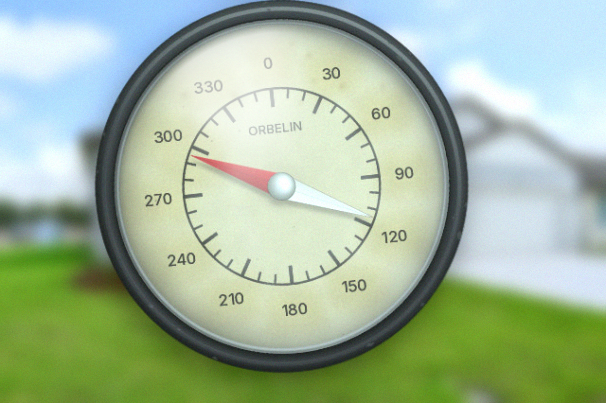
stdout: 295 °
